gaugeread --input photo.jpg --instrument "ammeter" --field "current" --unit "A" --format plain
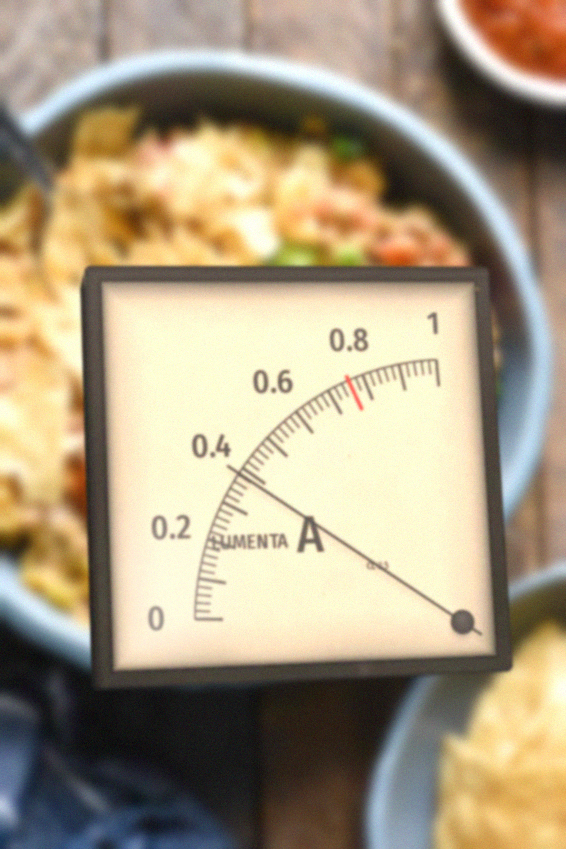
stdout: 0.38 A
